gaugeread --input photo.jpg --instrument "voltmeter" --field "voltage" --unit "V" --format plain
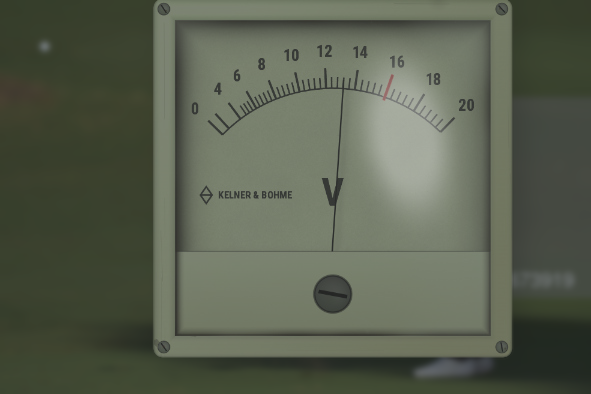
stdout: 13.2 V
